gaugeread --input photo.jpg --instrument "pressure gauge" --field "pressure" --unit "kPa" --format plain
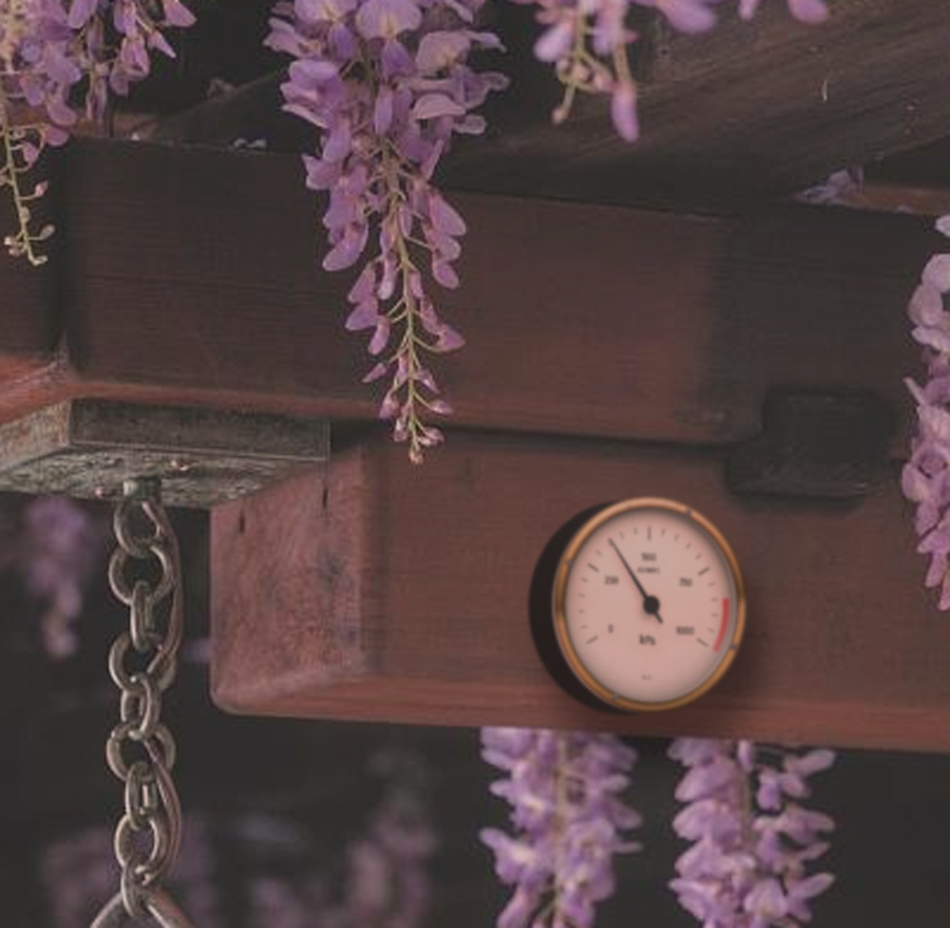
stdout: 350 kPa
